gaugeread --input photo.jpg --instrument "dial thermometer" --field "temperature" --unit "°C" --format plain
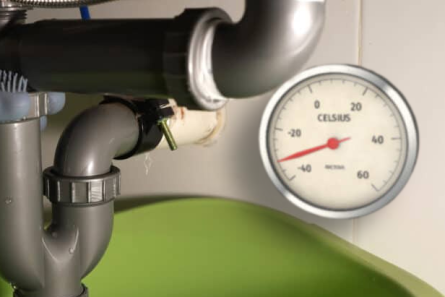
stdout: -32 °C
